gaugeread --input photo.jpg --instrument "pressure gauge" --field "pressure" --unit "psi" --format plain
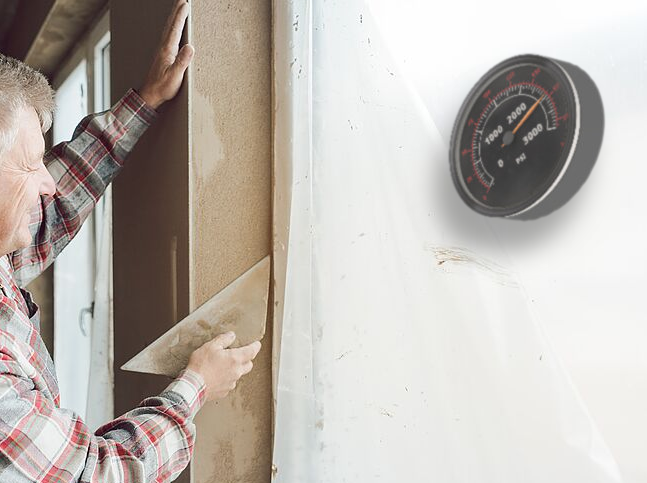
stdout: 2500 psi
